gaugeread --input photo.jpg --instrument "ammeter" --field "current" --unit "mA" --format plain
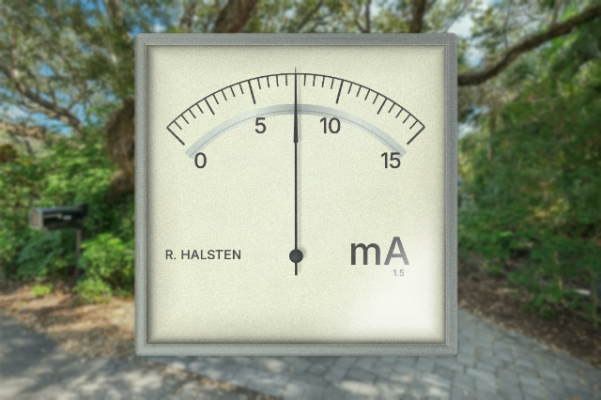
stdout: 7.5 mA
